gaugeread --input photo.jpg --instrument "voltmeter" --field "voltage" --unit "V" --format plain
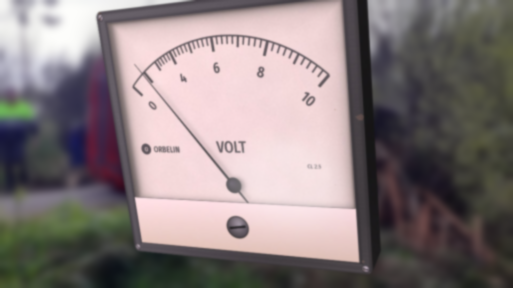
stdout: 2 V
